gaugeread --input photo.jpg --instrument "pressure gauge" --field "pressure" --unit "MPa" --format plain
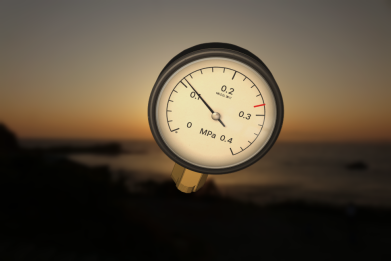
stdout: 0.11 MPa
